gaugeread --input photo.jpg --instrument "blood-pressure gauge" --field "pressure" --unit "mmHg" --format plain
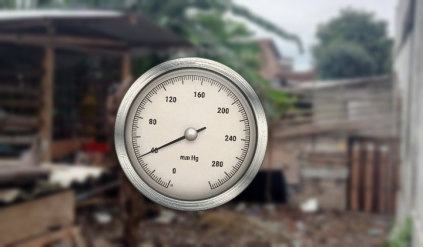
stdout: 40 mmHg
